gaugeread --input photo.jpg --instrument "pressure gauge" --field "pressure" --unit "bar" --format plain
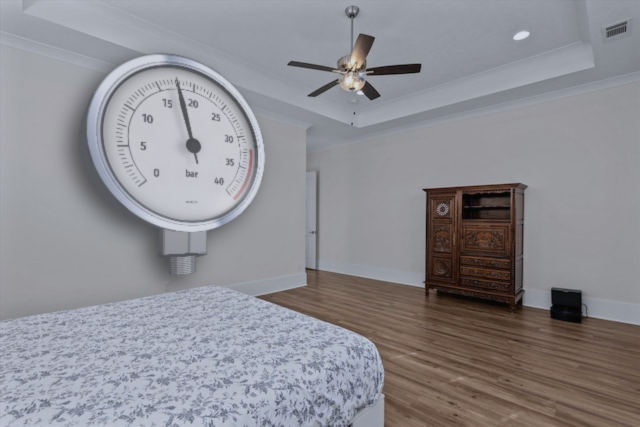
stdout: 17.5 bar
